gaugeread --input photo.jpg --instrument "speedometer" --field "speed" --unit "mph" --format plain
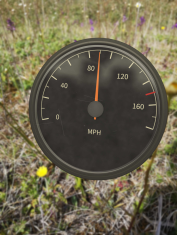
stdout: 90 mph
